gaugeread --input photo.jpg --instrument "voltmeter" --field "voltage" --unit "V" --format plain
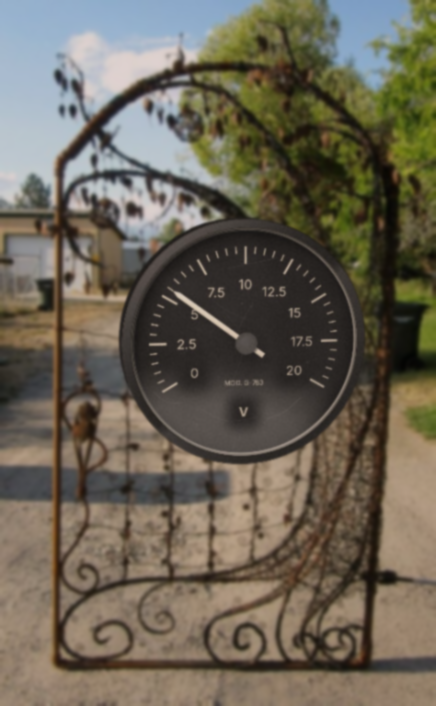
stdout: 5.5 V
